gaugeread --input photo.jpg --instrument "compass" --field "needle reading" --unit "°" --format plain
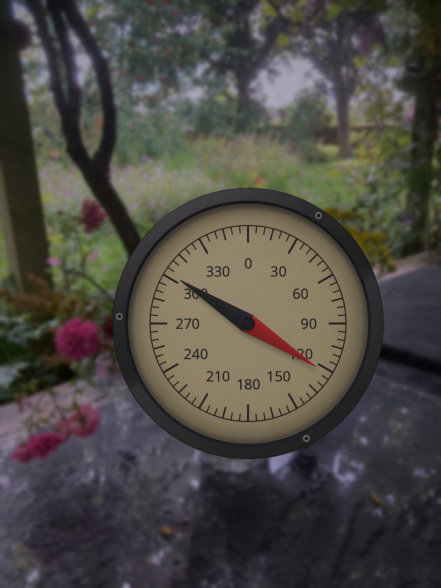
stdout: 122.5 °
